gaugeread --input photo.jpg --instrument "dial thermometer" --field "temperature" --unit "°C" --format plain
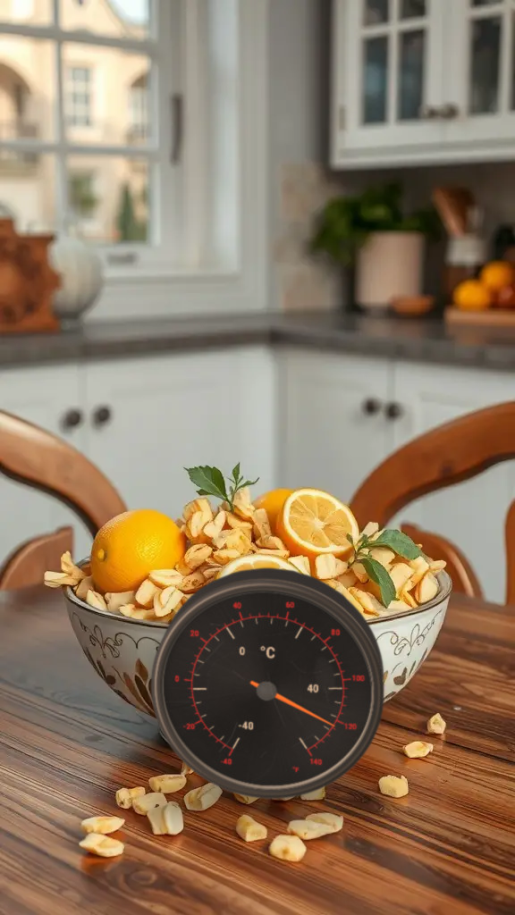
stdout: 50 °C
